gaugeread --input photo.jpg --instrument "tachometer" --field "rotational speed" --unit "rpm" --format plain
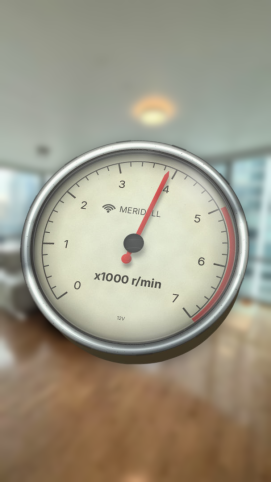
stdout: 3900 rpm
